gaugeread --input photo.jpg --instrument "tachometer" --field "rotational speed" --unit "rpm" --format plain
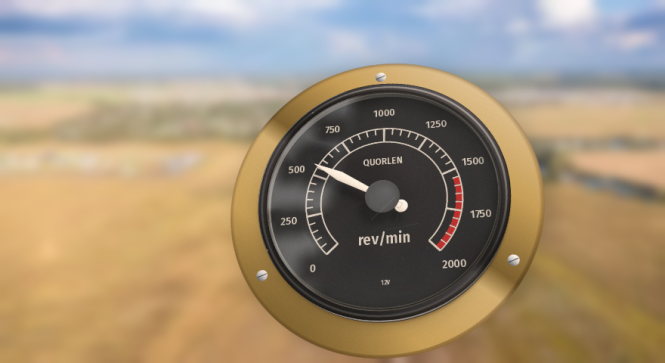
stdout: 550 rpm
